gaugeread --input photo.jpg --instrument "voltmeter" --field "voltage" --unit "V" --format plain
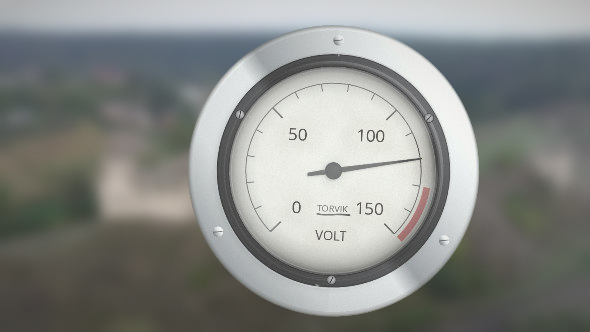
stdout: 120 V
